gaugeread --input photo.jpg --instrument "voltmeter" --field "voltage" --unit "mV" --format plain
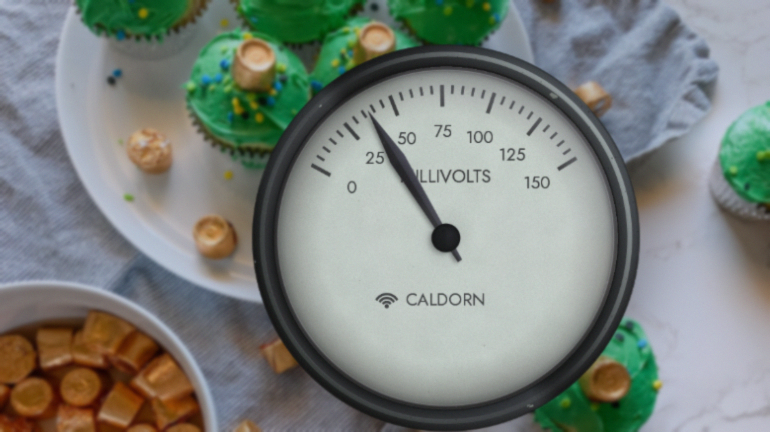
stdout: 37.5 mV
